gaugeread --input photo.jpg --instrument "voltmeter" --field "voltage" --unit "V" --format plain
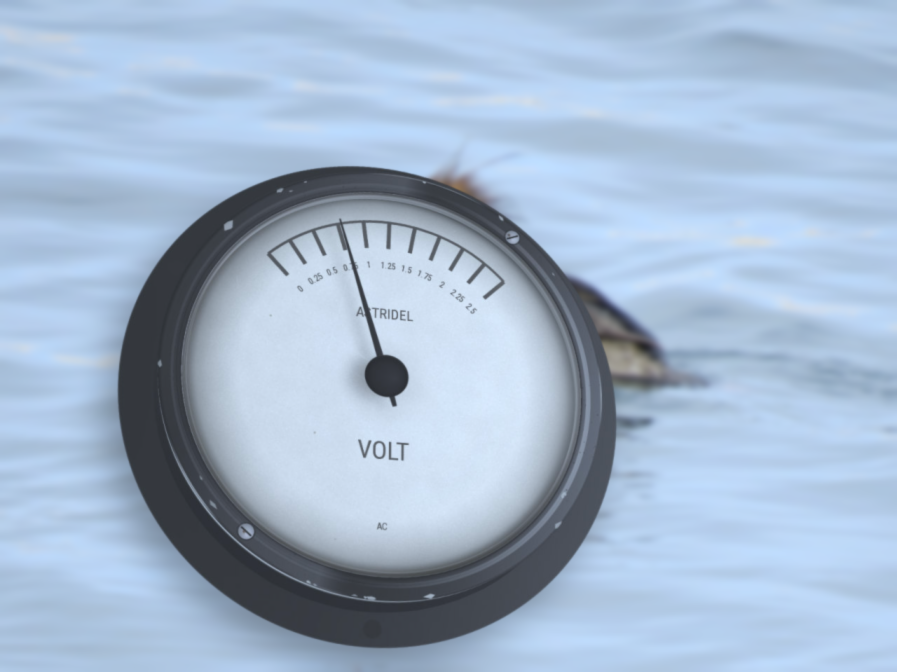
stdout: 0.75 V
